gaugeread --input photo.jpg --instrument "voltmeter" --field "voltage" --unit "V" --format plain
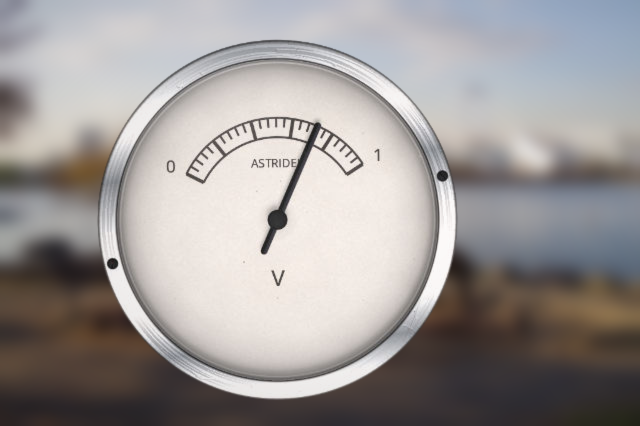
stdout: 0.72 V
